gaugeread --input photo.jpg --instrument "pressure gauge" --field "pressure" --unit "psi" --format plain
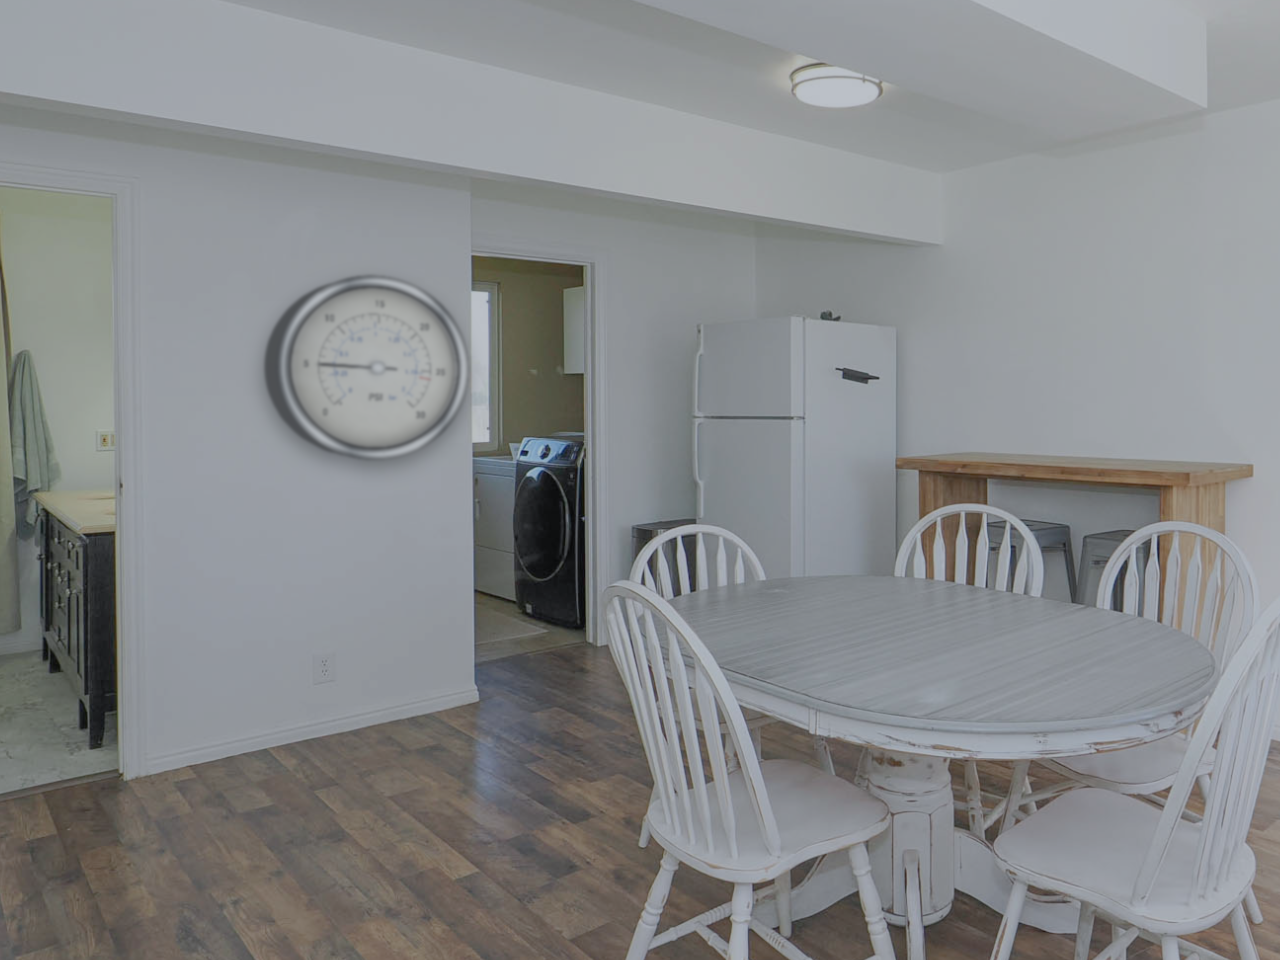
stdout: 5 psi
